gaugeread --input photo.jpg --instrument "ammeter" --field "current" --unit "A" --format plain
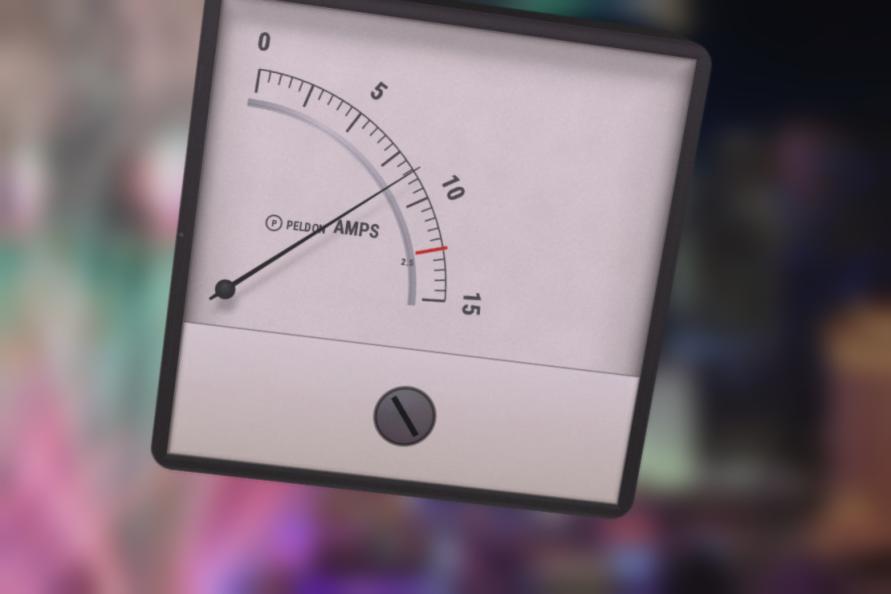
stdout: 8.5 A
